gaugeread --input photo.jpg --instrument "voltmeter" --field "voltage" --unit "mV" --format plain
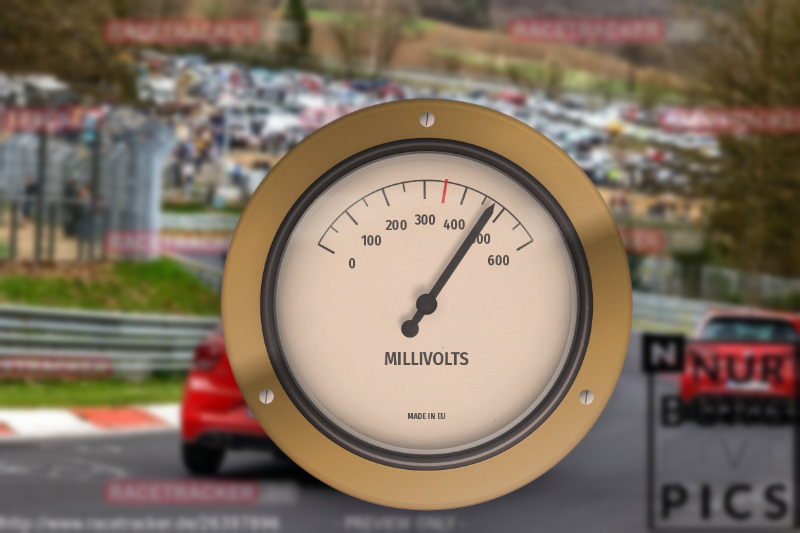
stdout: 475 mV
